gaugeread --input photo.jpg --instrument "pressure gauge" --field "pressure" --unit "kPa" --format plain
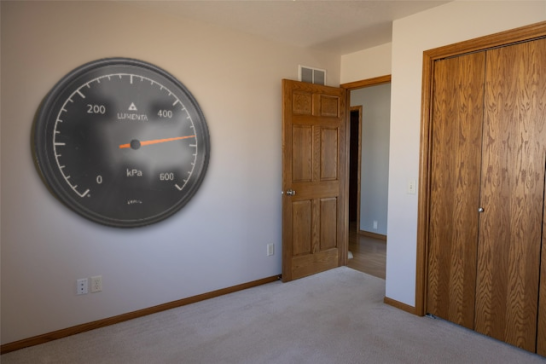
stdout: 480 kPa
